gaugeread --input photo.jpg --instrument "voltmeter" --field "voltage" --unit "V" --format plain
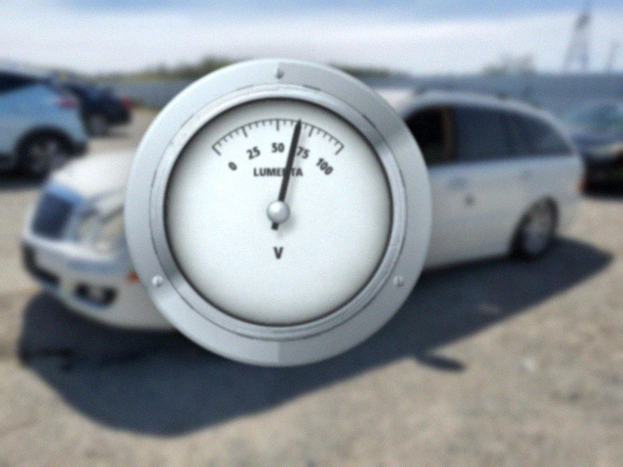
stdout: 65 V
